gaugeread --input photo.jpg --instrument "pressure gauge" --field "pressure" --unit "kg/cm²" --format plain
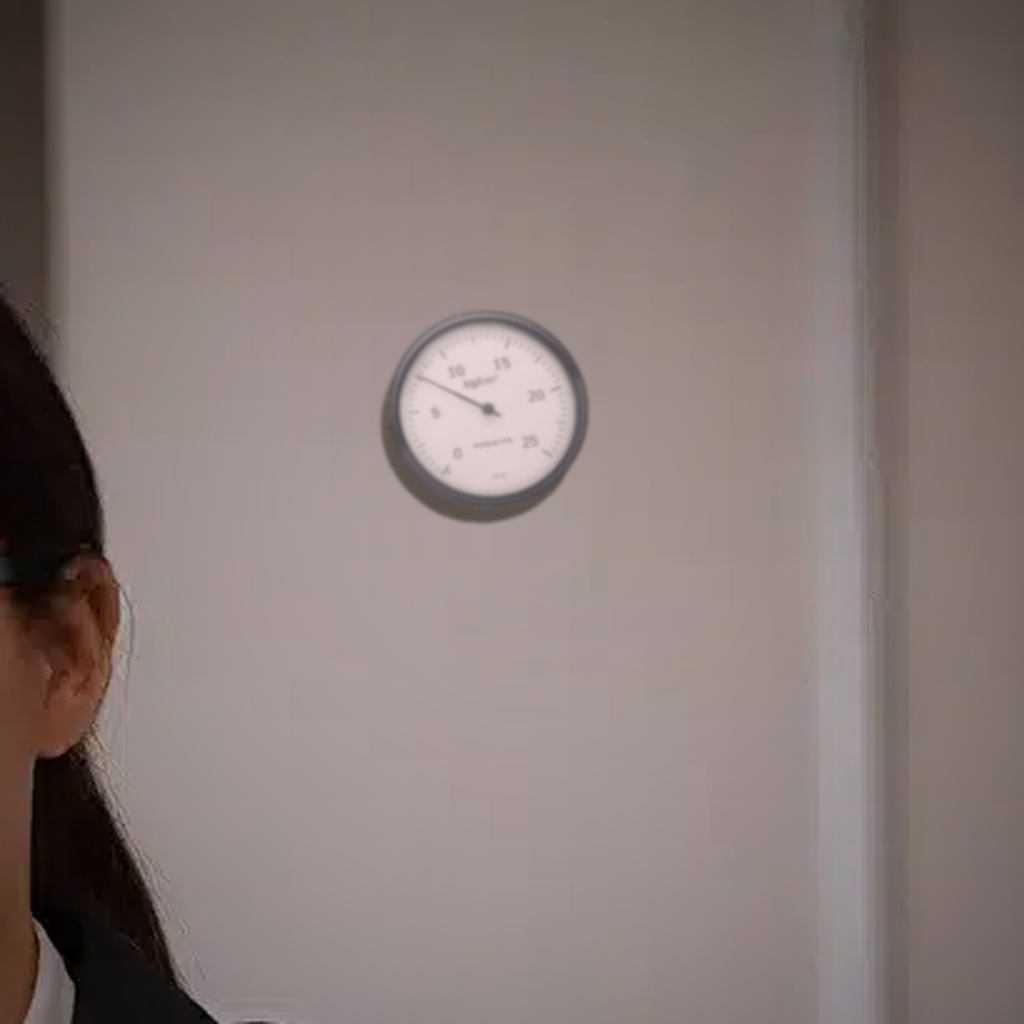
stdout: 7.5 kg/cm²
